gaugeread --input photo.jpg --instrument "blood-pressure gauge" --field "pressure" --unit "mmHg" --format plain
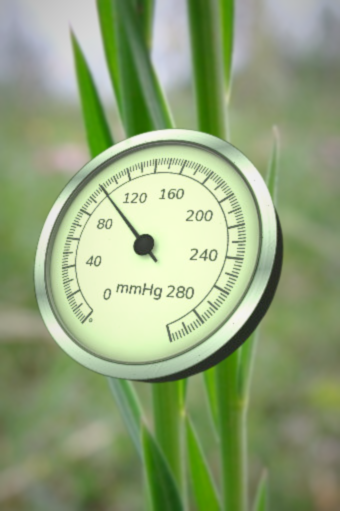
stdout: 100 mmHg
